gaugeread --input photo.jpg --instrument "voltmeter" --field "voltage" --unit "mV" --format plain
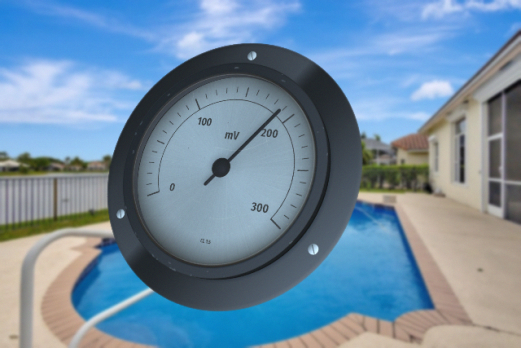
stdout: 190 mV
